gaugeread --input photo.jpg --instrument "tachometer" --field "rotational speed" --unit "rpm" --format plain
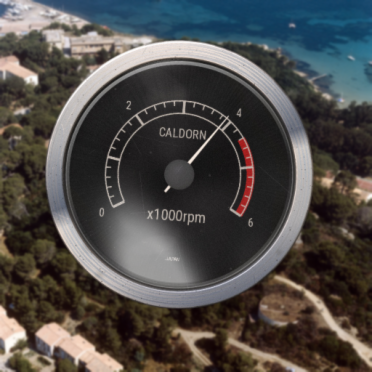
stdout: 3900 rpm
